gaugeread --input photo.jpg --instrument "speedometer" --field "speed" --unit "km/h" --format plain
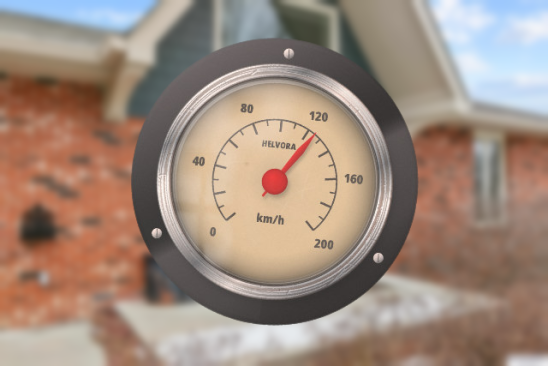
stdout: 125 km/h
